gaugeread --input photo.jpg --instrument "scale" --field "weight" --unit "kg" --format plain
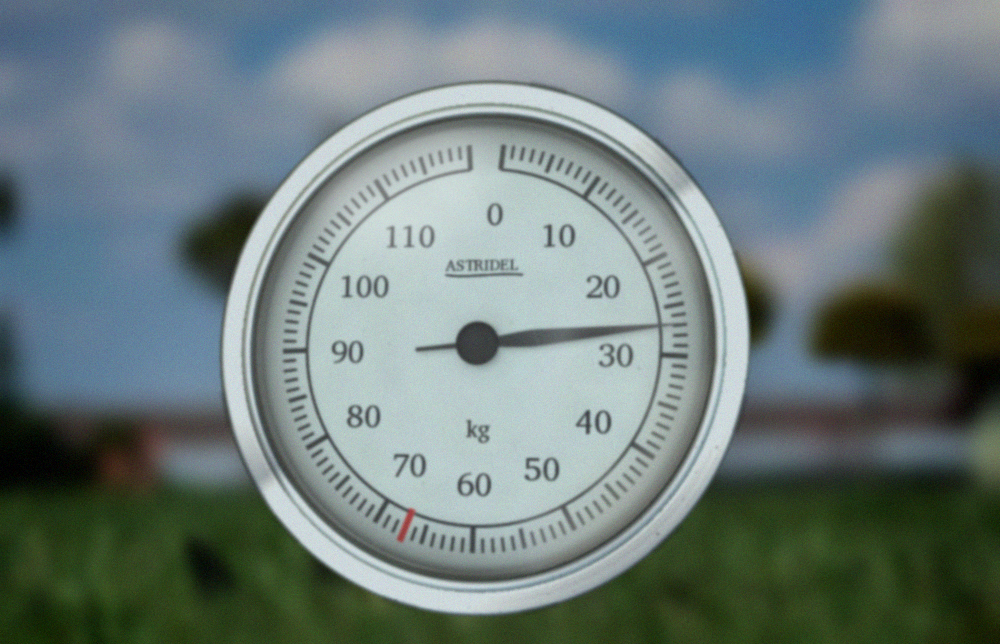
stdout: 27 kg
